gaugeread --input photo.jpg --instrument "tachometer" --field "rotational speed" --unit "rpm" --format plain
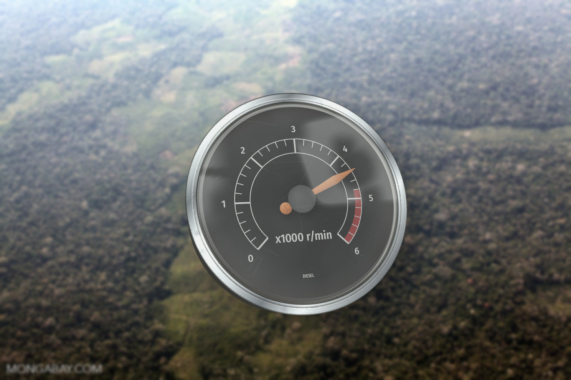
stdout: 4400 rpm
